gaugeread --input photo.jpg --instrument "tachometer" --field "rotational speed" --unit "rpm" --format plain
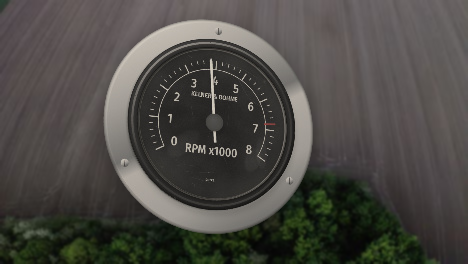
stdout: 3800 rpm
